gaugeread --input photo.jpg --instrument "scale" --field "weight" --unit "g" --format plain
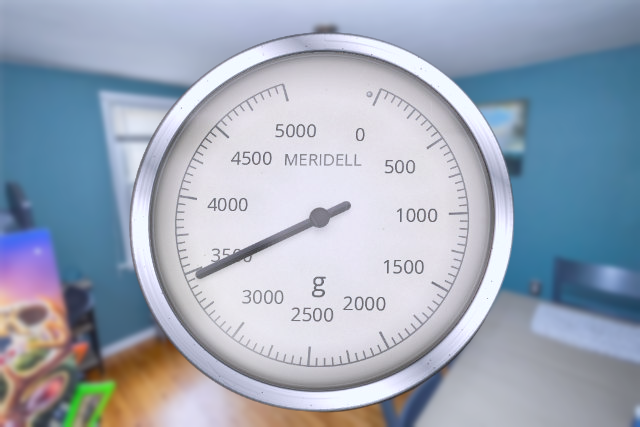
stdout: 3450 g
